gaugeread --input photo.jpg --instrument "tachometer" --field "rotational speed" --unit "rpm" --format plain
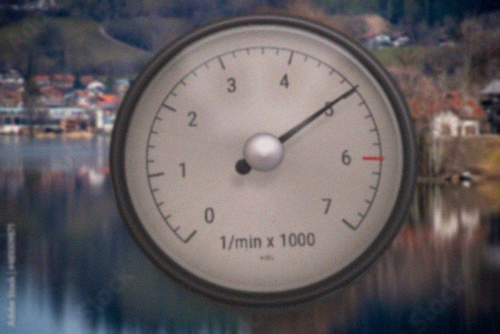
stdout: 5000 rpm
